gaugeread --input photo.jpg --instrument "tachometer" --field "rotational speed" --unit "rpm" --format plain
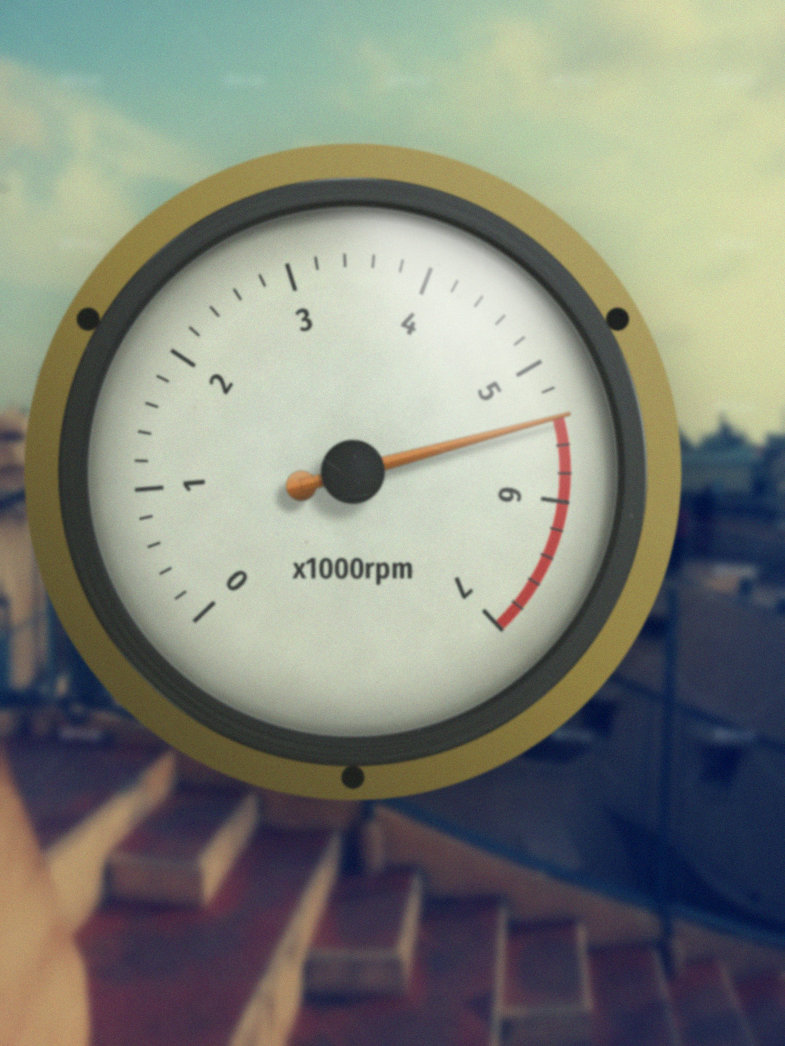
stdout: 5400 rpm
